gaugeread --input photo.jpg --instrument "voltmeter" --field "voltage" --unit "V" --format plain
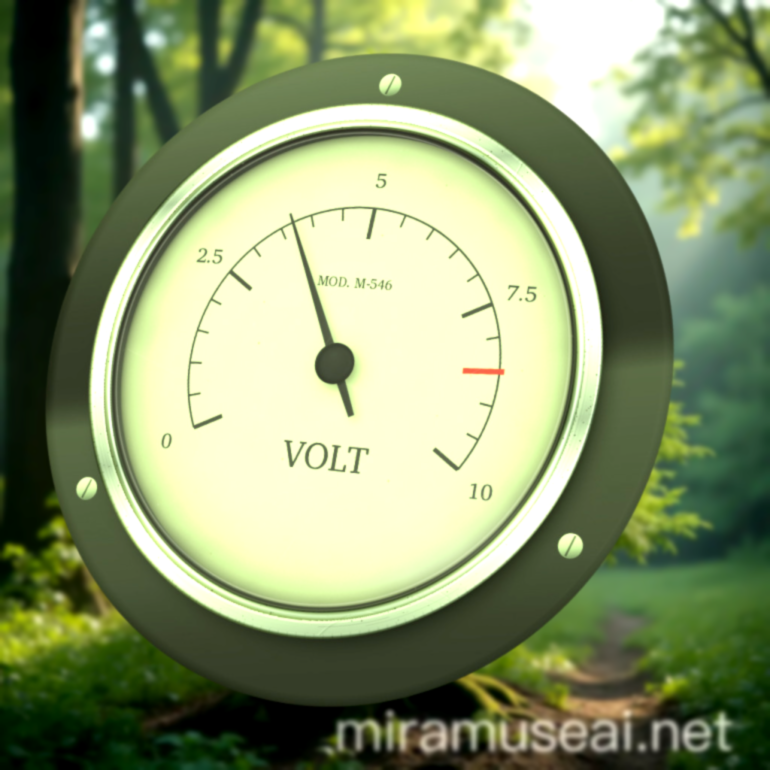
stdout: 3.75 V
